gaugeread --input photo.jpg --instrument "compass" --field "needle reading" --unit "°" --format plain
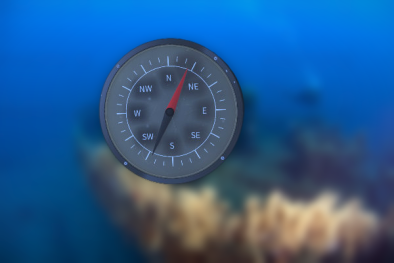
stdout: 25 °
